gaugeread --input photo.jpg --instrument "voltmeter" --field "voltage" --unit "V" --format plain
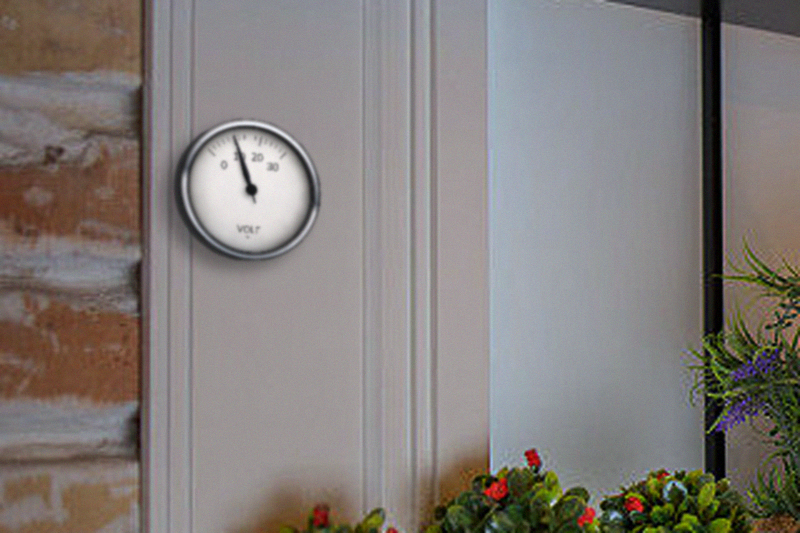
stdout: 10 V
